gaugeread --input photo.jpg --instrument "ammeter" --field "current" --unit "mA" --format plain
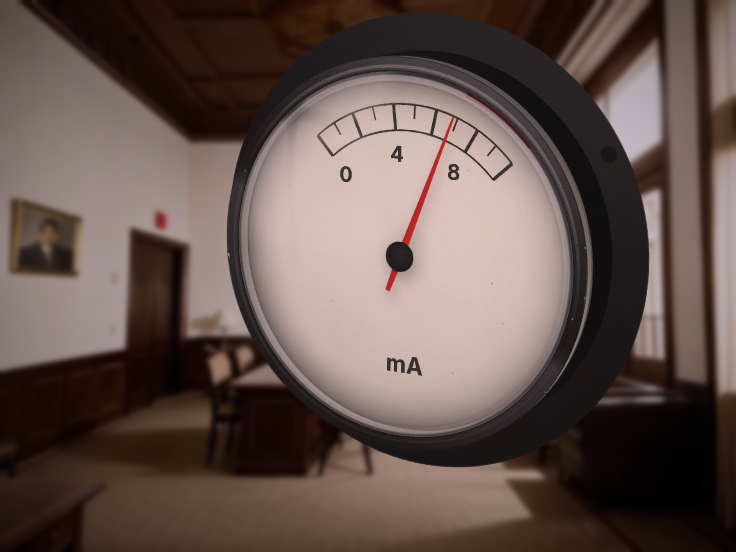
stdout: 7 mA
